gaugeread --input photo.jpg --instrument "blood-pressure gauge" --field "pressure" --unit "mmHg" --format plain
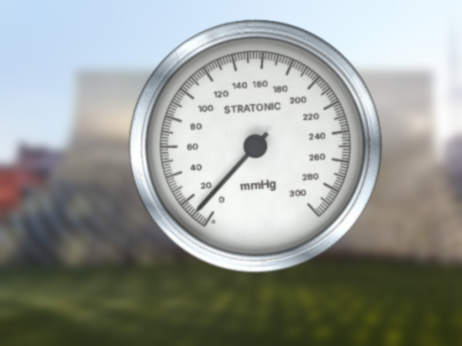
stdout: 10 mmHg
